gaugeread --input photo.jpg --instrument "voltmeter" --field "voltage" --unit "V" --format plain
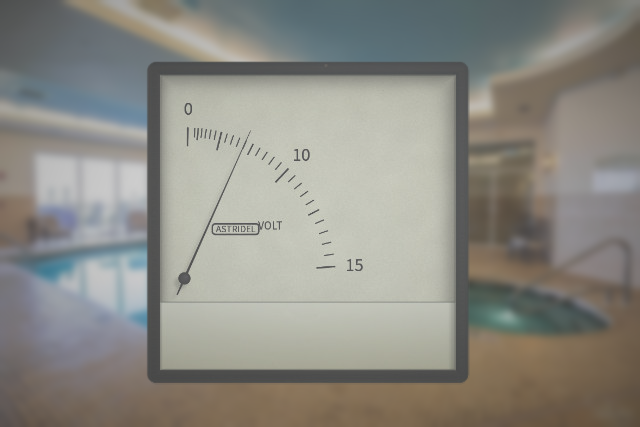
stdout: 7 V
